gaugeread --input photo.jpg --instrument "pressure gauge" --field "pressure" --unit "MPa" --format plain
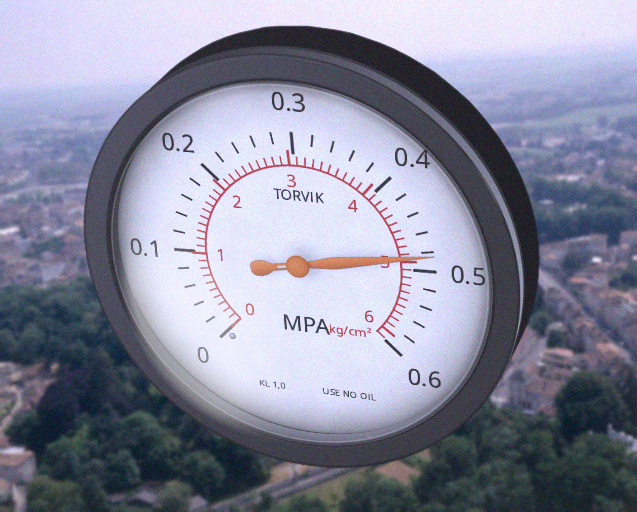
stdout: 0.48 MPa
